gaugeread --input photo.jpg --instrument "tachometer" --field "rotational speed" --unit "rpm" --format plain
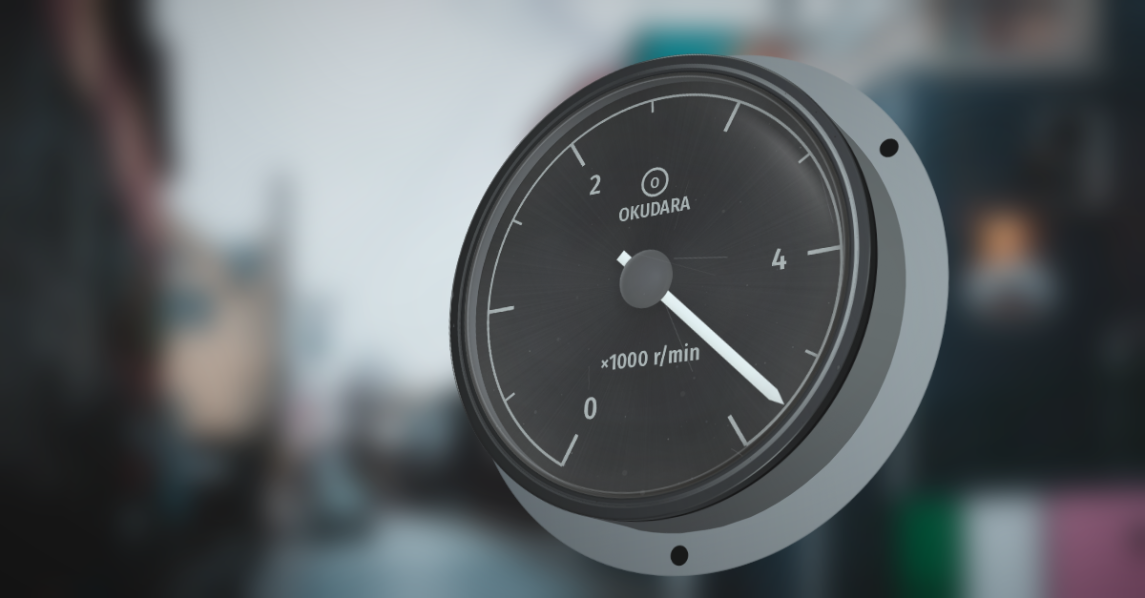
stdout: 4750 rpm
